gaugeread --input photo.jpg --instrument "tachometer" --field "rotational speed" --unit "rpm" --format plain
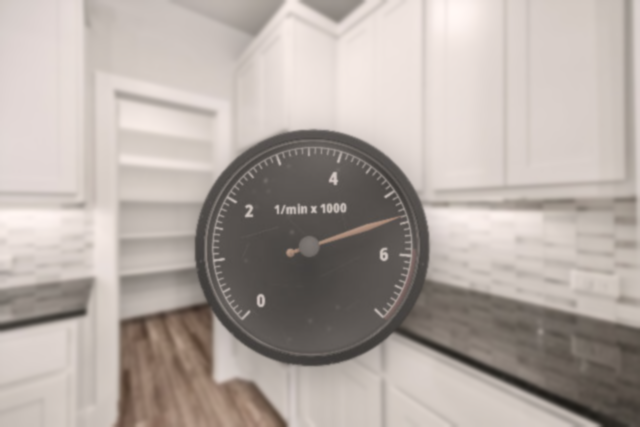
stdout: 5400 rpm
